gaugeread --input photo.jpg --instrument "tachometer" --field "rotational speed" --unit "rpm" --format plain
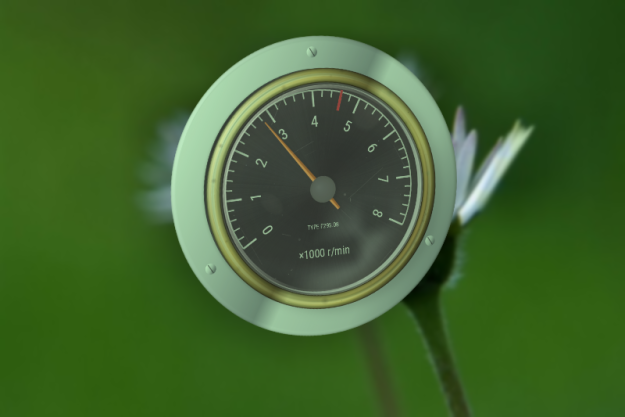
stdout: 2800 rpm
